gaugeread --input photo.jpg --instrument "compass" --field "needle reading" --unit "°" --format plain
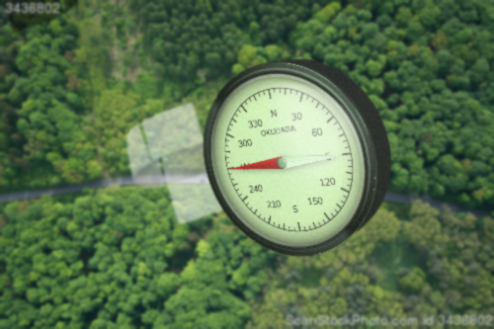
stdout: 270 °
